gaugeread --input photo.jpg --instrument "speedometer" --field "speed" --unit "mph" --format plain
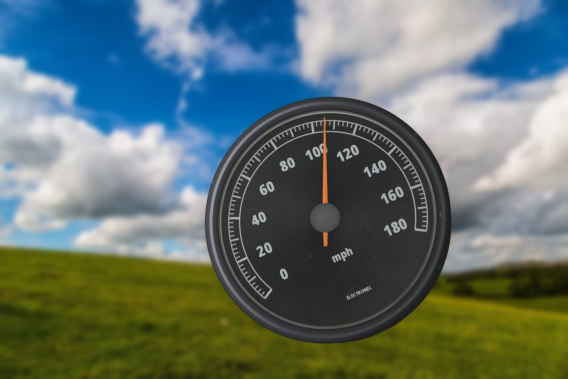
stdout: 106 mph
